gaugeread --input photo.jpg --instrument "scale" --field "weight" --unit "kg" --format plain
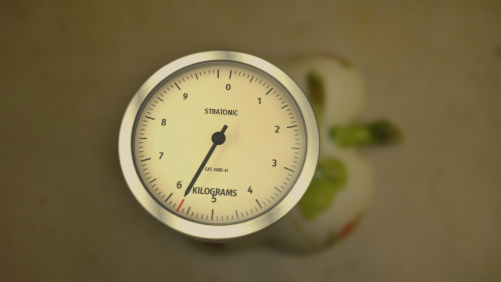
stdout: 5.7 kg
